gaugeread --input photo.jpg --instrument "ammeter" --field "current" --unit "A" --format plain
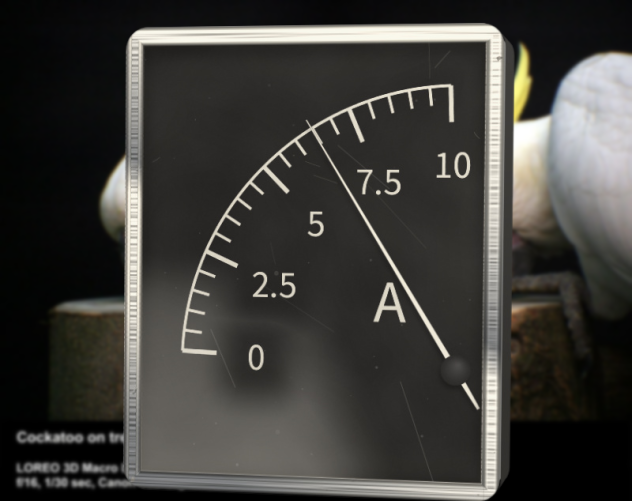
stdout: 6.5 A
